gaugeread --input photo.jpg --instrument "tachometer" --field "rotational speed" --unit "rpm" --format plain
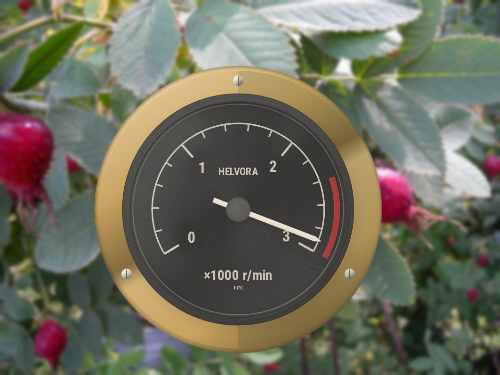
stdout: 2900 rpm
